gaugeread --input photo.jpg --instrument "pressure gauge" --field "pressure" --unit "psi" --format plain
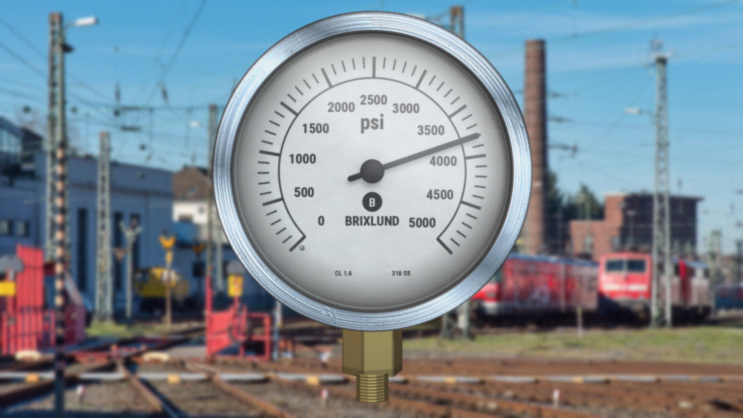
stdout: 3800 psi
